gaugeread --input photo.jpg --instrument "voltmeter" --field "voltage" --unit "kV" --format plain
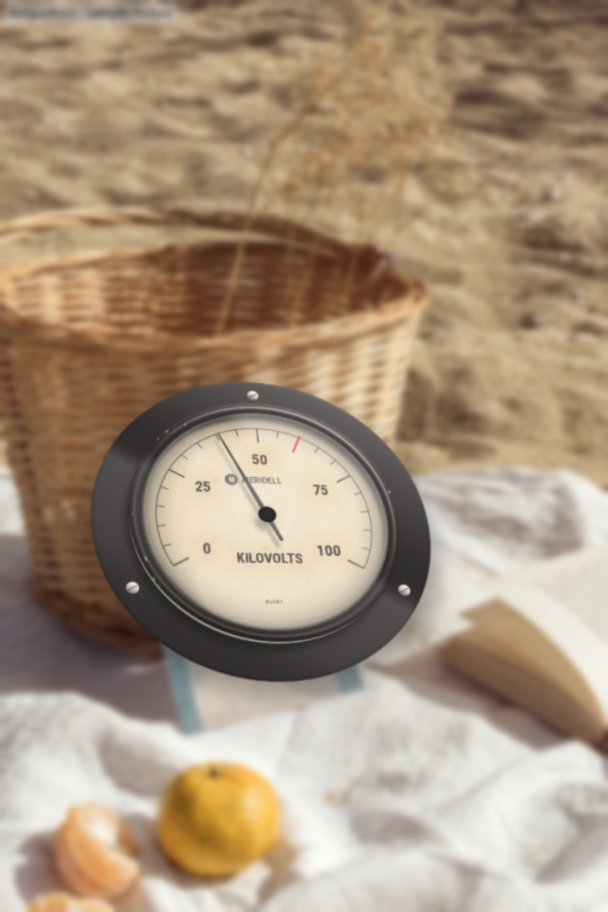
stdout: 40 kV
